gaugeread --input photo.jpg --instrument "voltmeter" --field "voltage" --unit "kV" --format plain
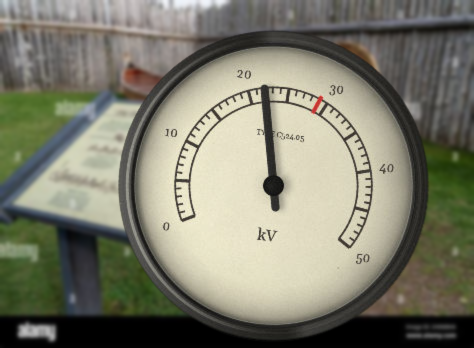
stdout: 22 kV
